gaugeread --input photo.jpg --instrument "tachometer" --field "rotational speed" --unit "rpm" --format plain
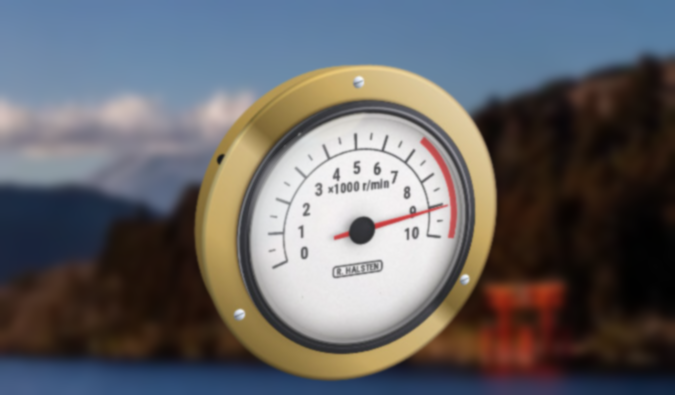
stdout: 9000 rpm
